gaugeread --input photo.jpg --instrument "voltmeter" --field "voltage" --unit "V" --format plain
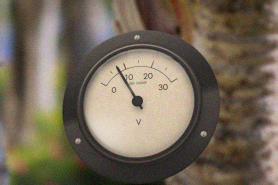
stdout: 7.5 V
